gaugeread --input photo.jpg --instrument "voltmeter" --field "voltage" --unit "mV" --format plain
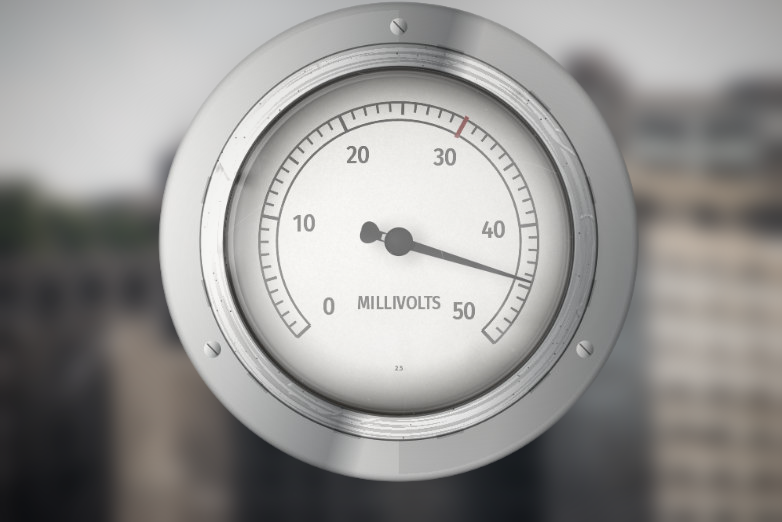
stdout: 44.5 mV
